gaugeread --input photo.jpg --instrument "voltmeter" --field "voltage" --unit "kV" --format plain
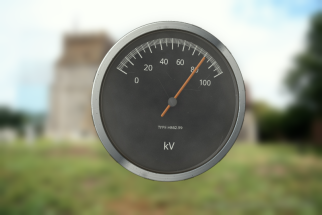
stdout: 80 kV
